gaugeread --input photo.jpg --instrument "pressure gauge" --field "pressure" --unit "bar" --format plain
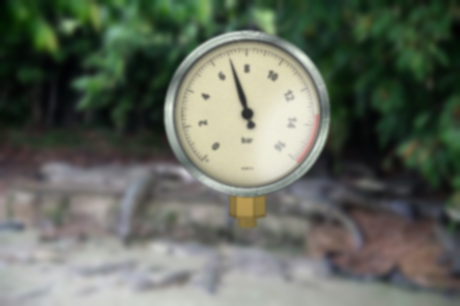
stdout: 7 bar
